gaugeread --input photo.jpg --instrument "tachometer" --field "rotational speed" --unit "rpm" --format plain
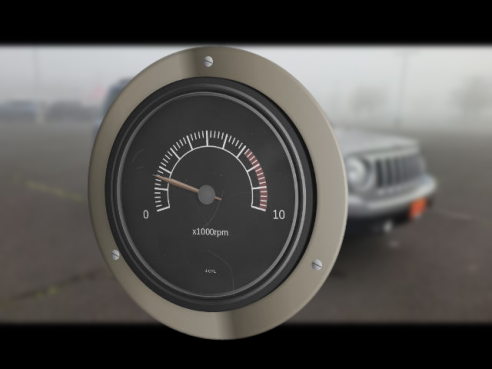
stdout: 1600 rpm
